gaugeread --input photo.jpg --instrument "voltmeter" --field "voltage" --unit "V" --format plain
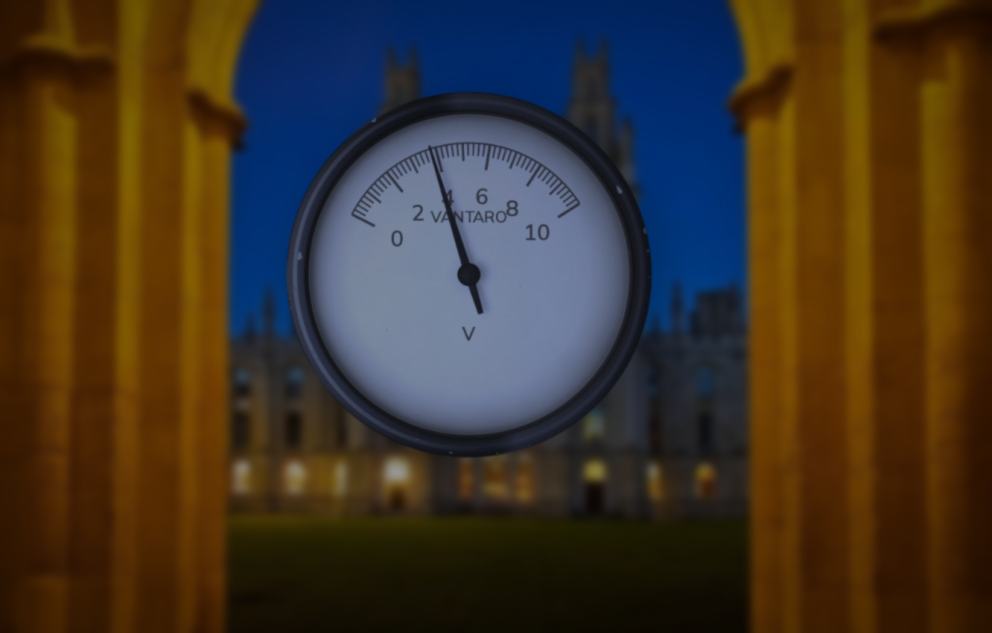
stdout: 3.8 V
